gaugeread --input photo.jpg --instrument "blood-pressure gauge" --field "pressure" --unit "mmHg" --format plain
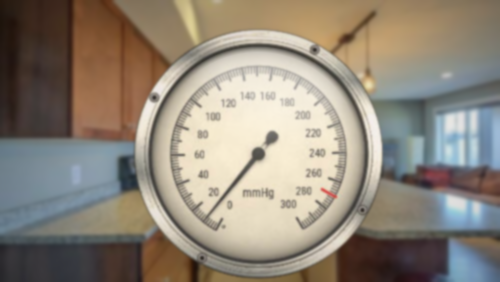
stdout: 10 mmHg
